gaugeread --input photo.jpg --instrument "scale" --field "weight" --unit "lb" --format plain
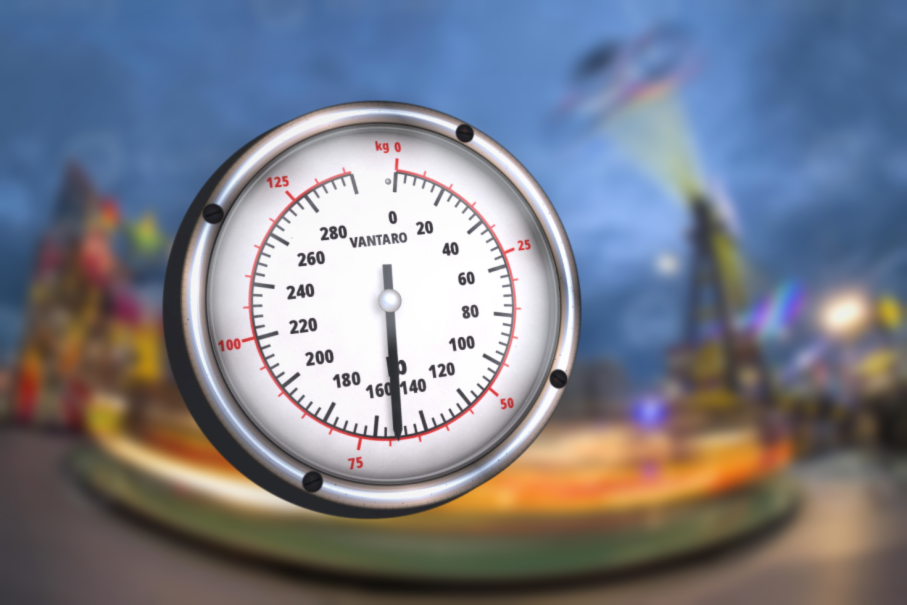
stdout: 152 lb
